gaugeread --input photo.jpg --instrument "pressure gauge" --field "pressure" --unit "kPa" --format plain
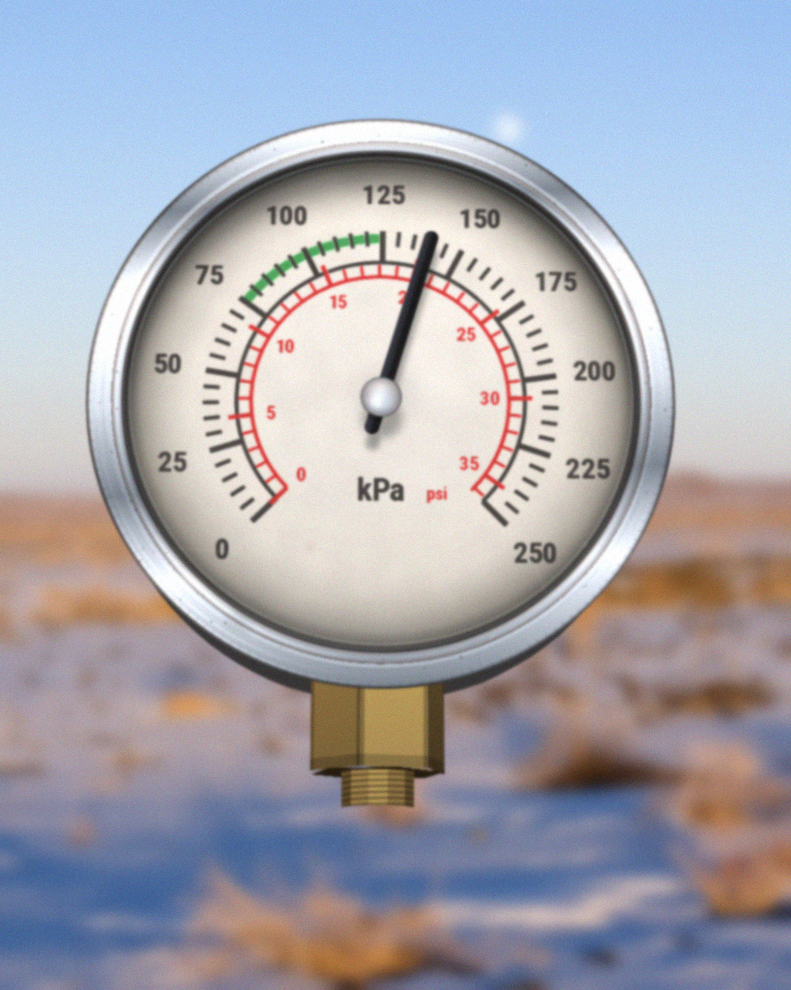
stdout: 140 kPa
